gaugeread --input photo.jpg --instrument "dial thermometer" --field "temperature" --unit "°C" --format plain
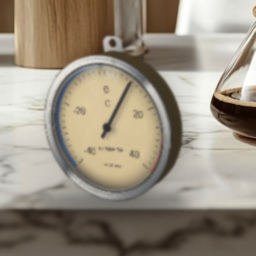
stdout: 10 °C
